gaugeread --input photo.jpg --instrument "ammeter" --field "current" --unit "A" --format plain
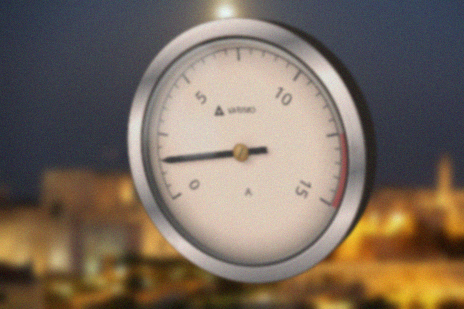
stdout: 1.5 A
